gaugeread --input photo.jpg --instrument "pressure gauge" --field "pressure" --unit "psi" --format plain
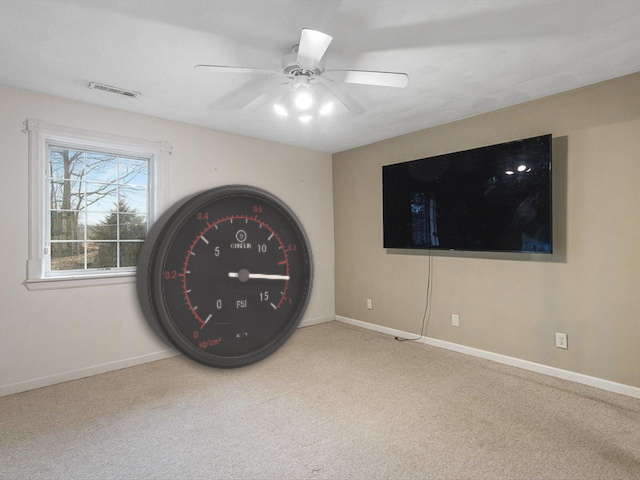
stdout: 13 psi
